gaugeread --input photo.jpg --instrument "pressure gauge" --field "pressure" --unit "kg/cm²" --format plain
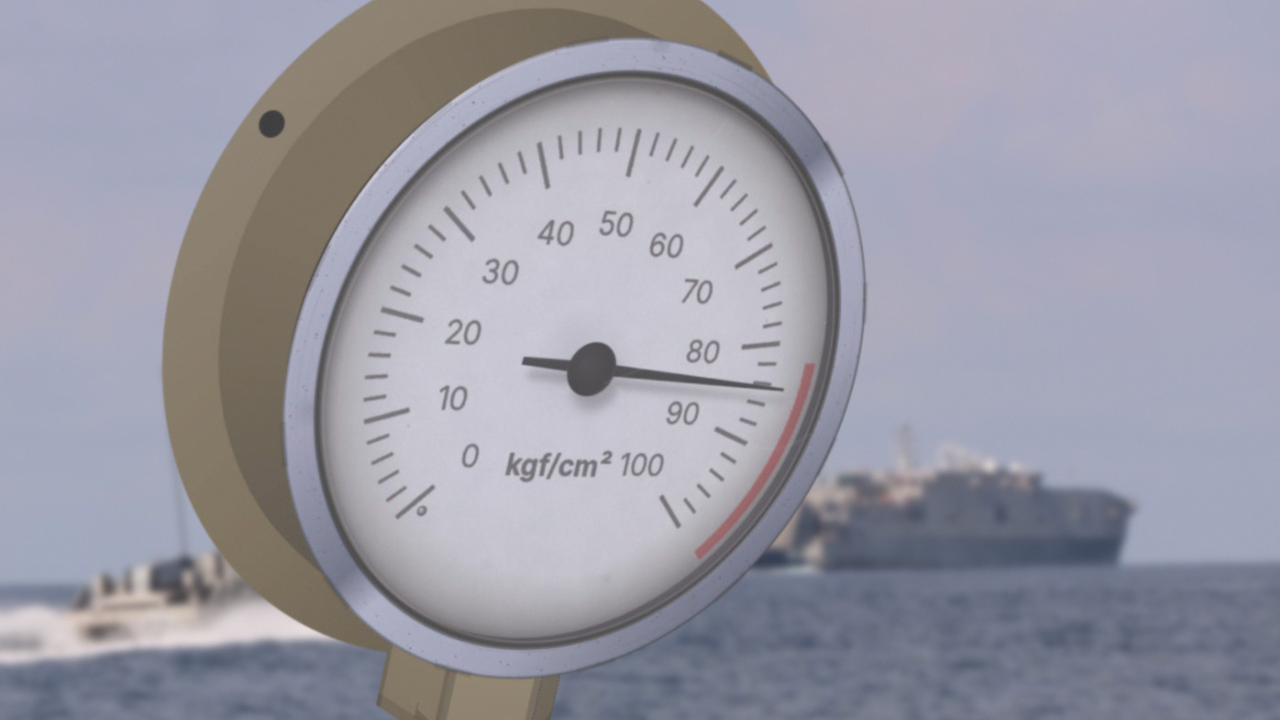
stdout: 84 kg/cm²
